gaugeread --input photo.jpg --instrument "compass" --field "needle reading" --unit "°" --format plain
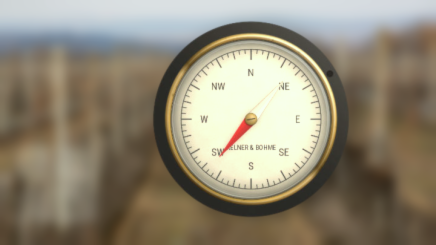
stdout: 220 °
